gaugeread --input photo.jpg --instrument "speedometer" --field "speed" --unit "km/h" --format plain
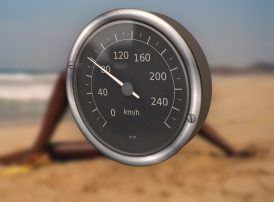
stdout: 80 km/h
